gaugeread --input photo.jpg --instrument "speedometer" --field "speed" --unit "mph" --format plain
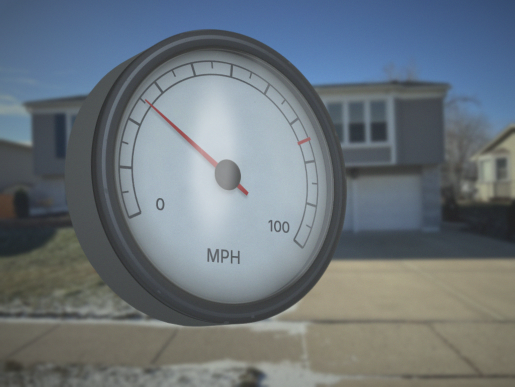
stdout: 25 mph
